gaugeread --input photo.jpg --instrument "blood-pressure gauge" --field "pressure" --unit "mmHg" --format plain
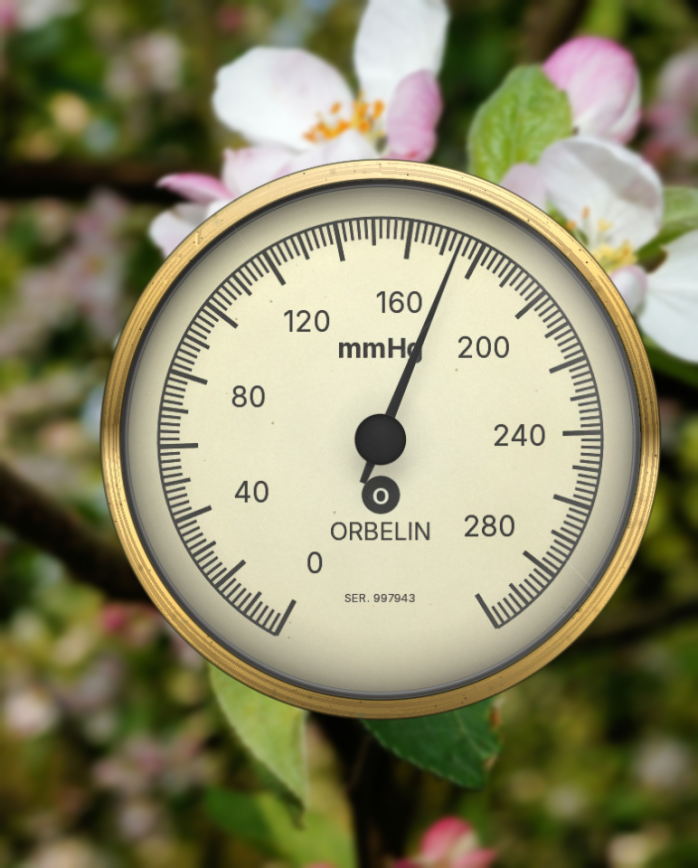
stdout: 174 mmHg
